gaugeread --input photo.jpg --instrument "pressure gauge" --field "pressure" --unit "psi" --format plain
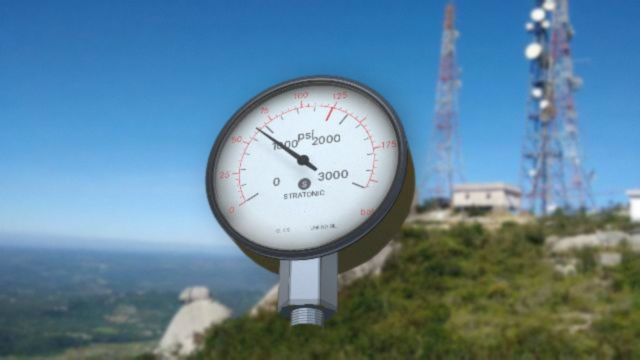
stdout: 900 psi
